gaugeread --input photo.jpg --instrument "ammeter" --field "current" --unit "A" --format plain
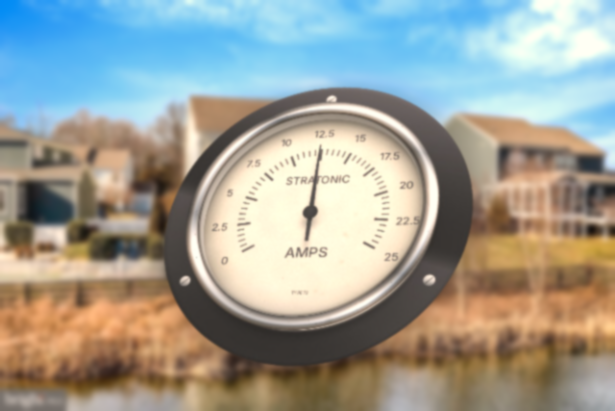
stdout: 12.5 A
